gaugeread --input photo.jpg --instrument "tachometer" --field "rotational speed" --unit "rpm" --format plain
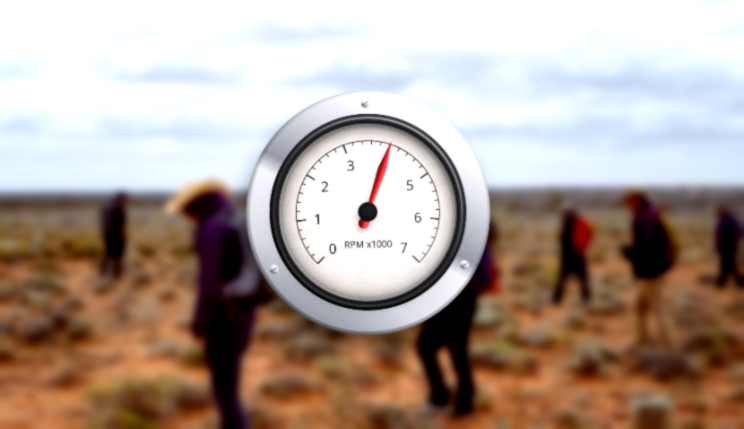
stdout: 4000 rpm
